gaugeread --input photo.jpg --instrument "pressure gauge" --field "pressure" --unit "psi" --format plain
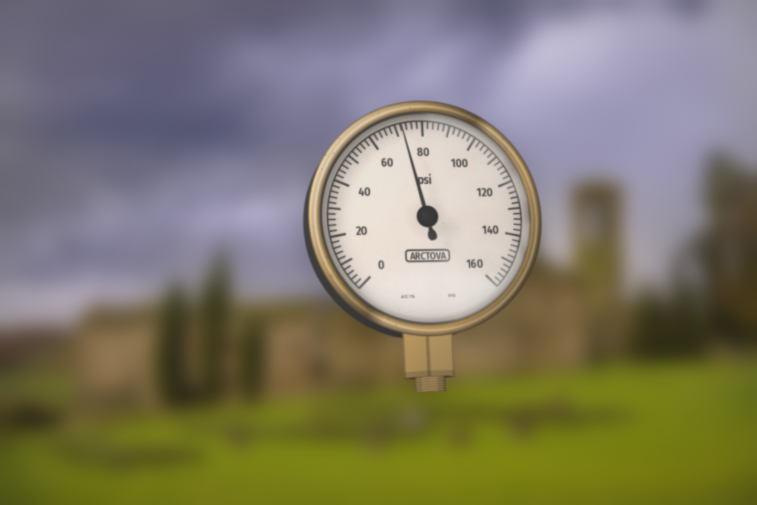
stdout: 72 psi
